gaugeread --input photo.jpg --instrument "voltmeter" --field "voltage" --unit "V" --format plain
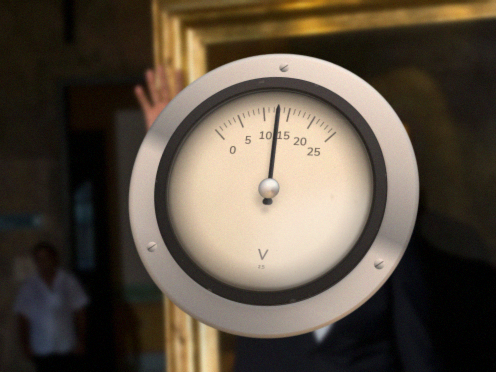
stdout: 13 V
